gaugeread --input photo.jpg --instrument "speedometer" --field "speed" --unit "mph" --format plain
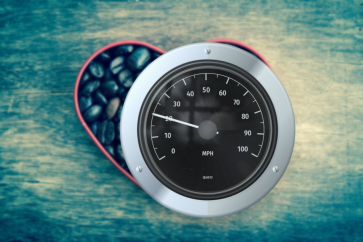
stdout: 20 mph
